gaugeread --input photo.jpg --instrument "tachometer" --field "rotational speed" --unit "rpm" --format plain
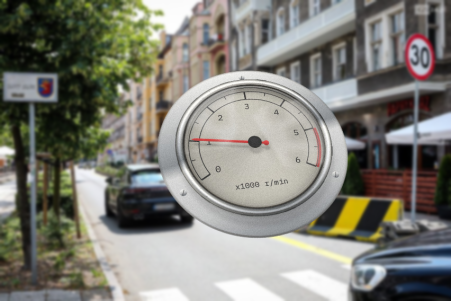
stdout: 1000 rpm
